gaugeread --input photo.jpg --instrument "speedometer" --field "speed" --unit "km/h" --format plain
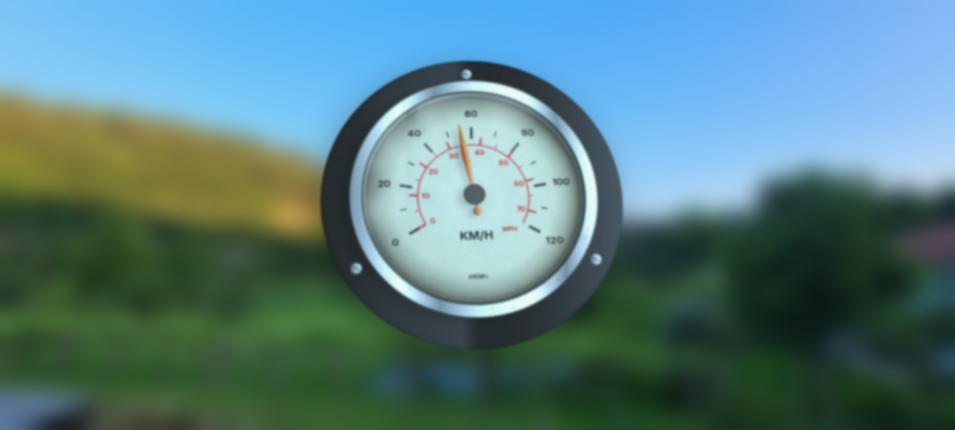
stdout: 55 km/h
